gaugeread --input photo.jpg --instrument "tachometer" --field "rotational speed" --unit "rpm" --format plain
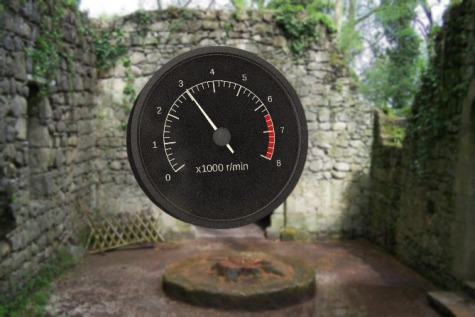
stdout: 3000 rpm
